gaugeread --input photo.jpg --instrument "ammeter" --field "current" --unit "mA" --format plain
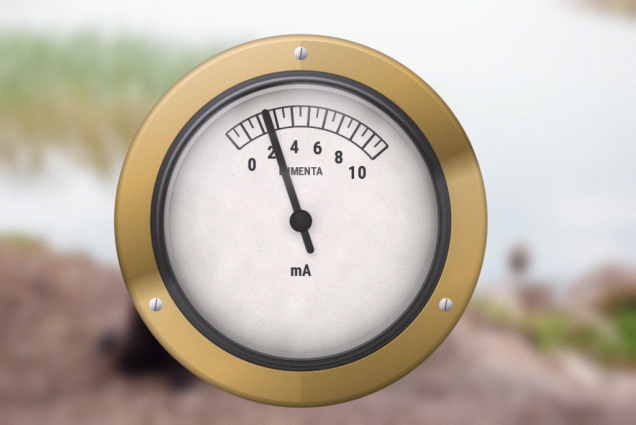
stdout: 2.5 mA
